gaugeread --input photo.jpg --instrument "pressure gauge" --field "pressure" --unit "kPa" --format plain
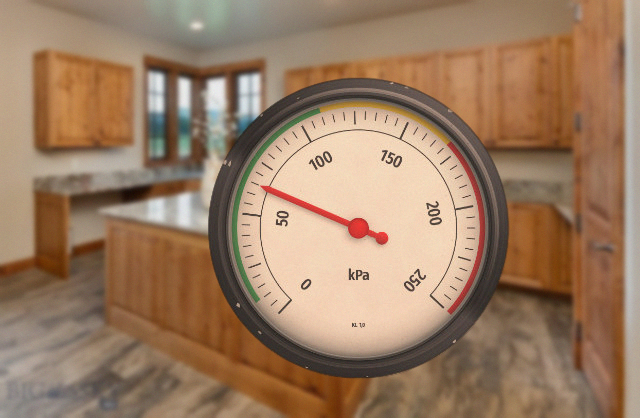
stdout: 65 kPa
